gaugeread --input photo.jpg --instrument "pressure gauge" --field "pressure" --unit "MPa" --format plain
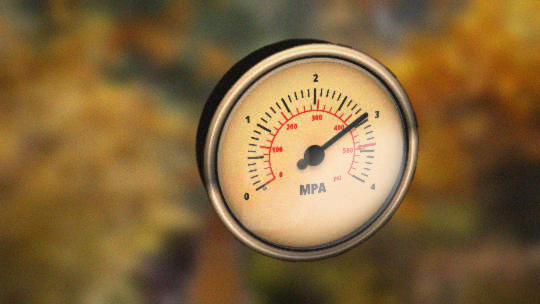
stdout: 2.9 MPa
